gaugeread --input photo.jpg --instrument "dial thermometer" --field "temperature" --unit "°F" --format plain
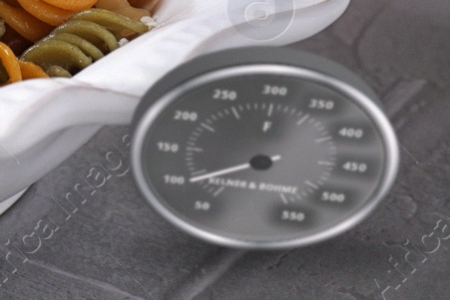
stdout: 100 °F
